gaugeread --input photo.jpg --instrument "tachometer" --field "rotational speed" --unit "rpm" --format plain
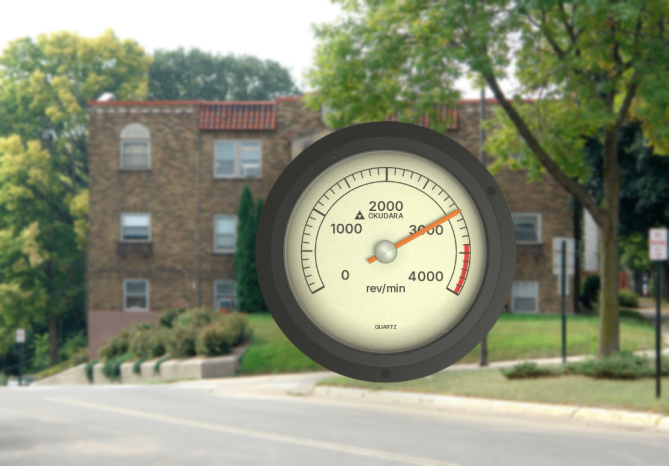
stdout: 3000 rpm
